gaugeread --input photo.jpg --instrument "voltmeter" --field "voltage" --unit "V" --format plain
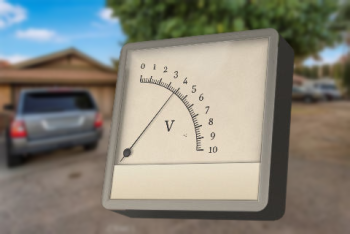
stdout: 4 V
